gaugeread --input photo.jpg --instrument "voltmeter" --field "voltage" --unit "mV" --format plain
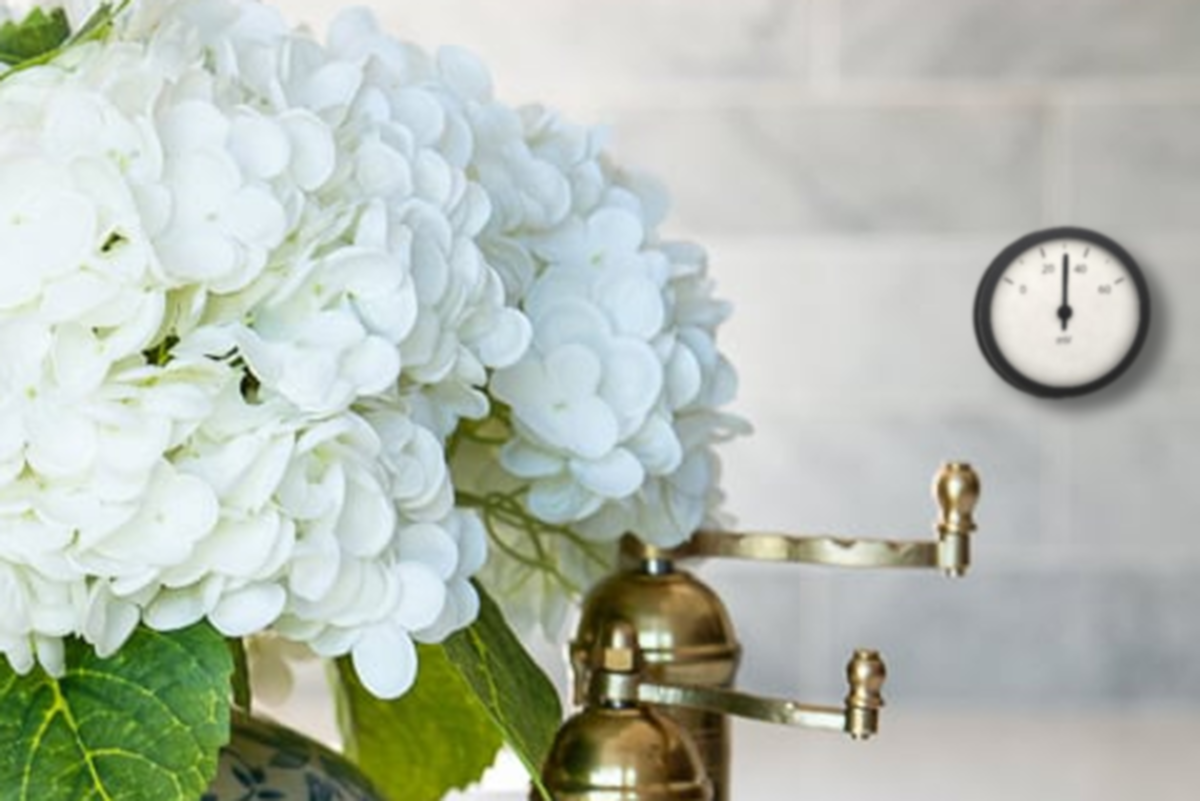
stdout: 30 mV
